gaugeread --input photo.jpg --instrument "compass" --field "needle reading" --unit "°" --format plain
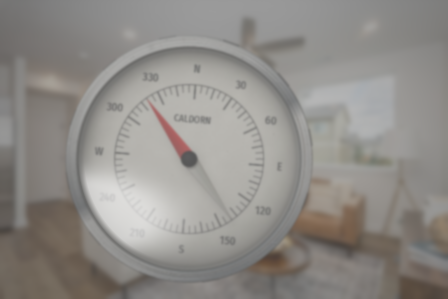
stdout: 320 °
